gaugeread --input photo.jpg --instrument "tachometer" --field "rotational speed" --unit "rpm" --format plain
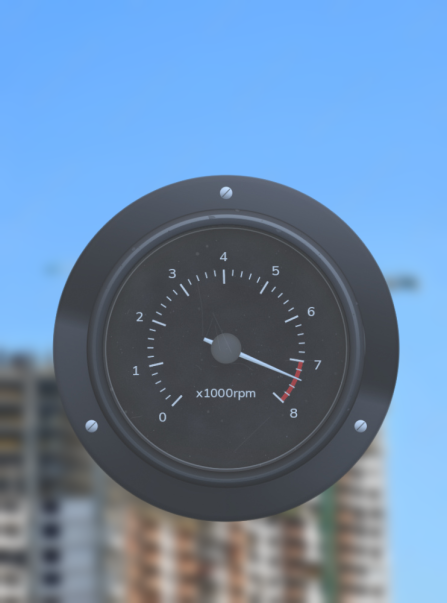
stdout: 7400 rpm
